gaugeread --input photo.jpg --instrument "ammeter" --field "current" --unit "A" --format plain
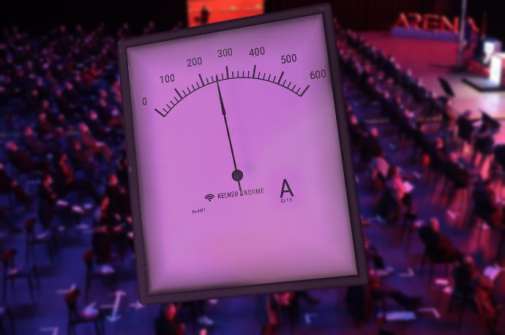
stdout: 260 A
